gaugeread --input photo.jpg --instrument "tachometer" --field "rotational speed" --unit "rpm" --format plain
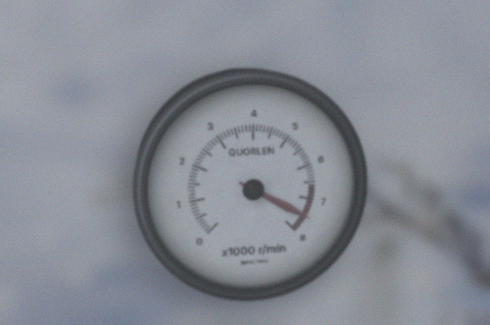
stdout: 7500 rpm
